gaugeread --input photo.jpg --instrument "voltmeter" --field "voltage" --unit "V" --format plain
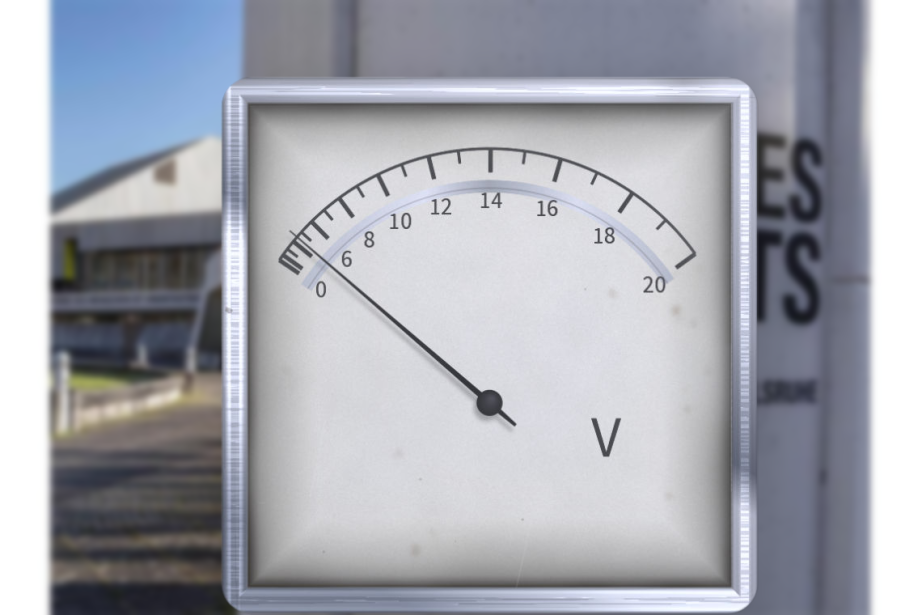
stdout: 4.5 V
